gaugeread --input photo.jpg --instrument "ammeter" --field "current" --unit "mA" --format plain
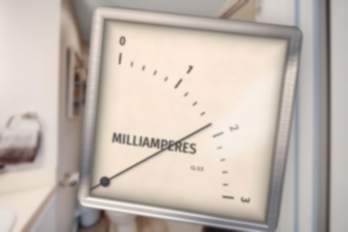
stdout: 1.8 mA
